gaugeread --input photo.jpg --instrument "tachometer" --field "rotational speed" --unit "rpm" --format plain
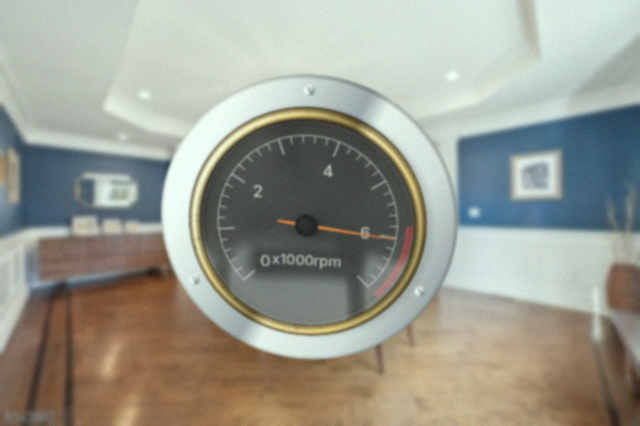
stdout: 6000 rpm
